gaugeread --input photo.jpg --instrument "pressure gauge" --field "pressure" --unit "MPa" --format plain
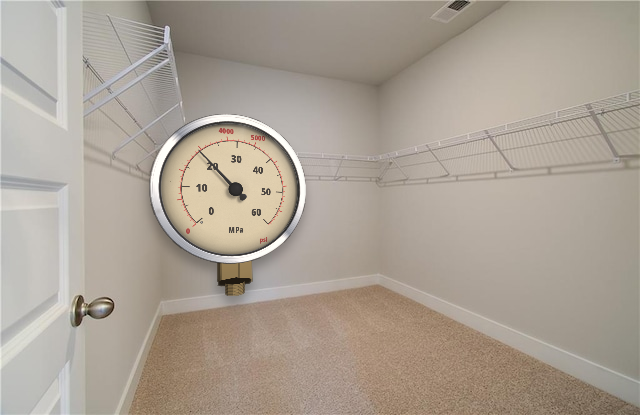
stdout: 20 MPa
